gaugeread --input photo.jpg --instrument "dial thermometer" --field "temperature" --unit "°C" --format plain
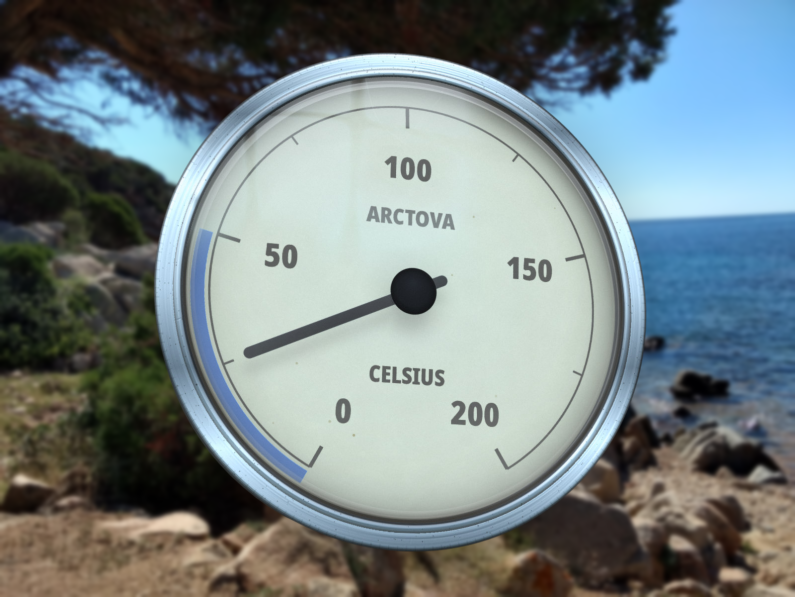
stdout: 25 °C
